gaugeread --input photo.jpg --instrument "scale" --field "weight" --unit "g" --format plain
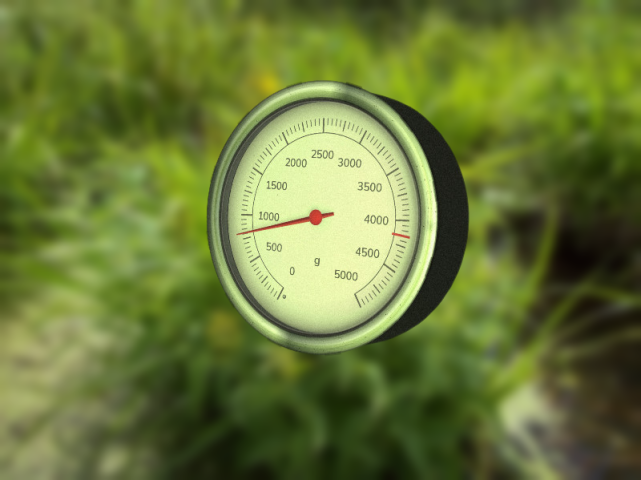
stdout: 800 g
